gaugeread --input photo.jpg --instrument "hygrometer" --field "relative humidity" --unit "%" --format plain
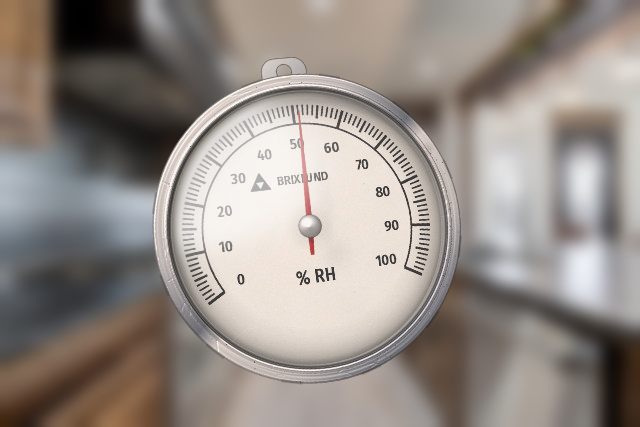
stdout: 51 %
